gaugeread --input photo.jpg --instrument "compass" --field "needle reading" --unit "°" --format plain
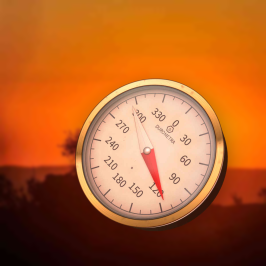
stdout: 115 °
